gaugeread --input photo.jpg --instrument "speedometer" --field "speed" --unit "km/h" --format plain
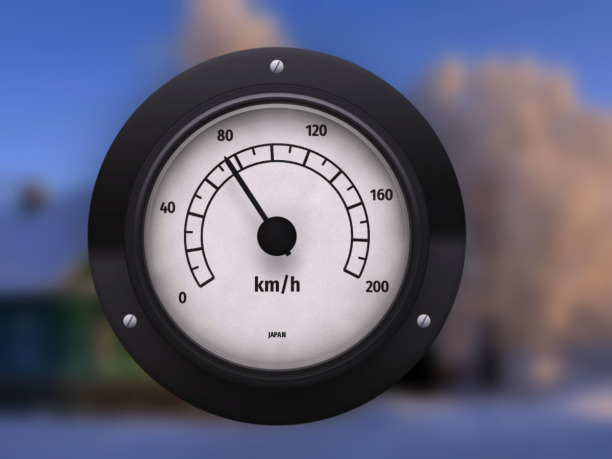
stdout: 75 km/h
